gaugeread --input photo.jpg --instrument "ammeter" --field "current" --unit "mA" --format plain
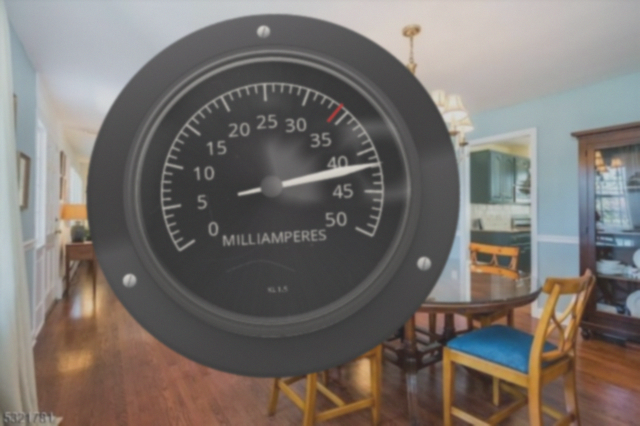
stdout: 42 mA
